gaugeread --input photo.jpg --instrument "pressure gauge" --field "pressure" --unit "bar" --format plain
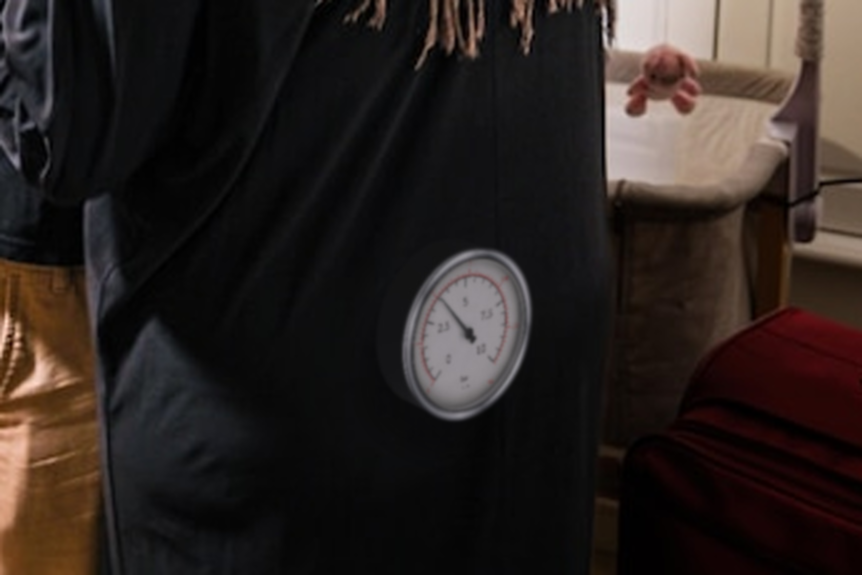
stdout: 3.5 bar
